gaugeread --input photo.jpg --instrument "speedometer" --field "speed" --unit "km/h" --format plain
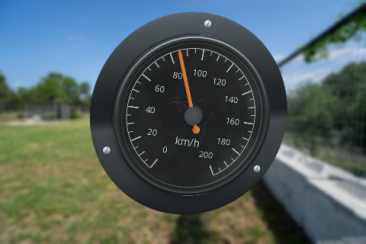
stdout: 85 km/h
